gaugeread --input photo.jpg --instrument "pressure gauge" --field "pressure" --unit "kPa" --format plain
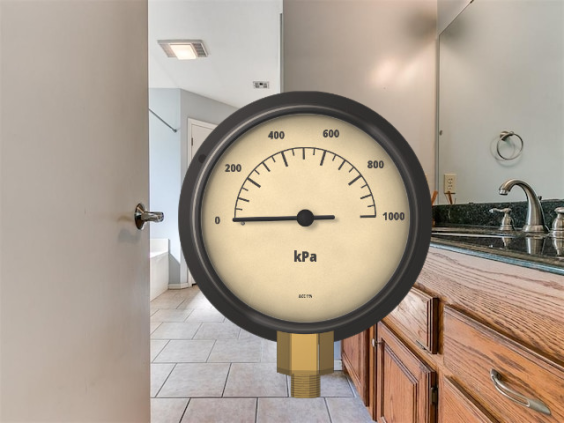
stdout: 0 kPa
